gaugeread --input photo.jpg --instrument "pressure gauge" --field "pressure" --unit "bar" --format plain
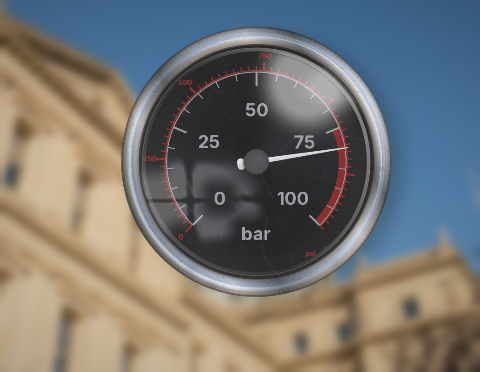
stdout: 80 bar
